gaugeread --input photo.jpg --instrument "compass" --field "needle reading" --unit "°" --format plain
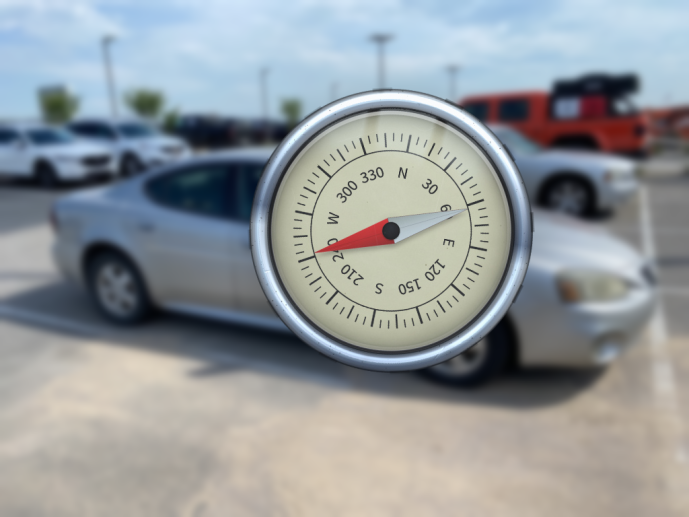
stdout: 242.5 °
